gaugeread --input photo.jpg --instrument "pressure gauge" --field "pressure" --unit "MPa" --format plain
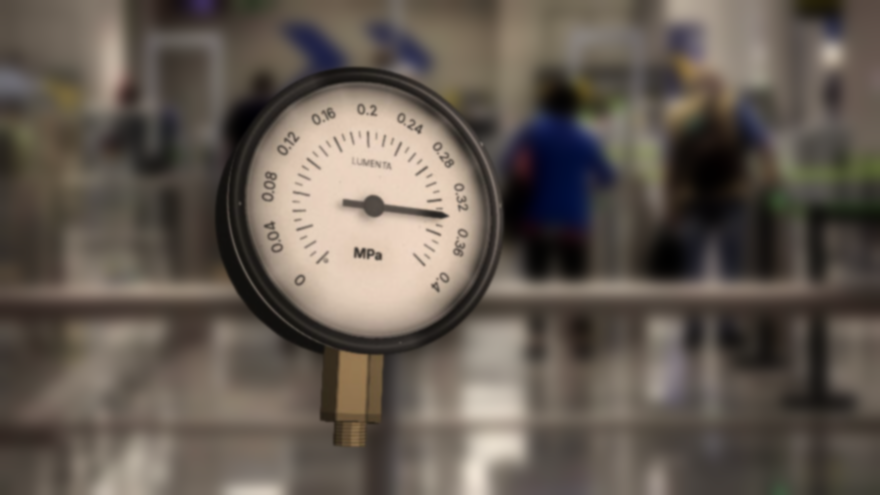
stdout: 0.34 MPa
